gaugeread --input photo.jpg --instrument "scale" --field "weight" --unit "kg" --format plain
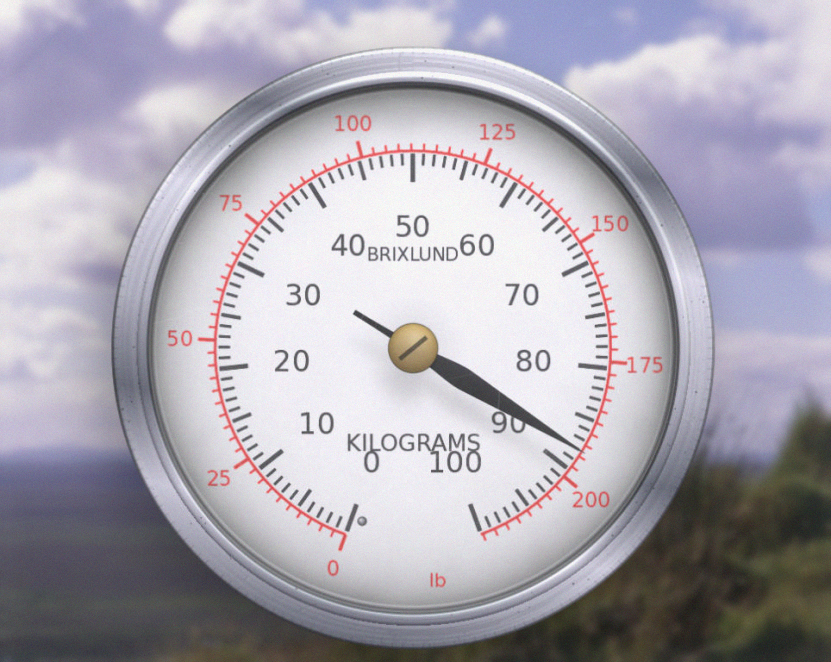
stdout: 88 kg
